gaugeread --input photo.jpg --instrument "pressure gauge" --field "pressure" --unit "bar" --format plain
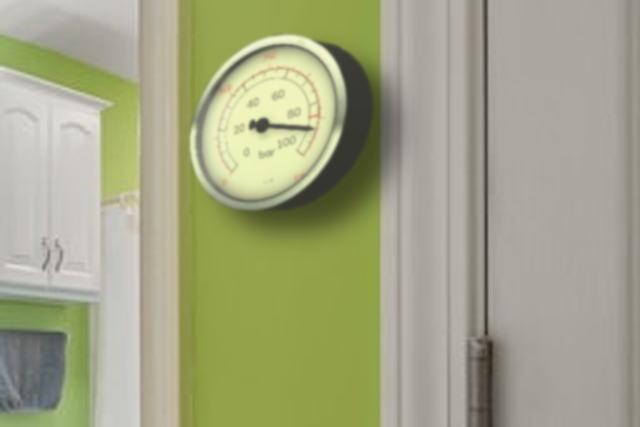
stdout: 90 bar
